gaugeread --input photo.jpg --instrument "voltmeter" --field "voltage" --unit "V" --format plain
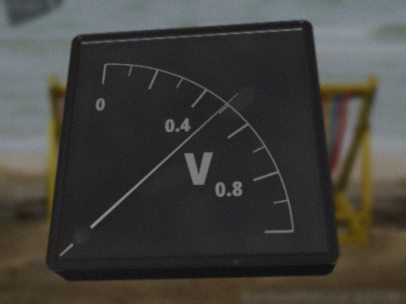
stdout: 0.5 V
